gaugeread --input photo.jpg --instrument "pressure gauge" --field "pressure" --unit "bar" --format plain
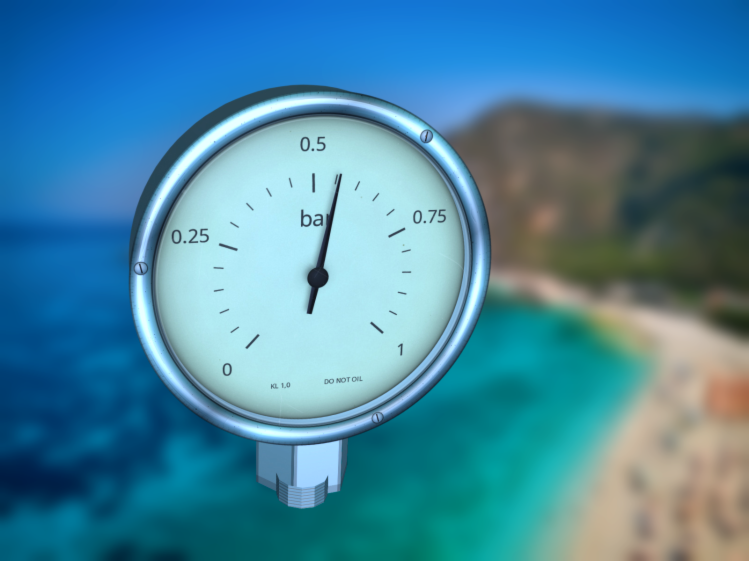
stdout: 0.55 bar
